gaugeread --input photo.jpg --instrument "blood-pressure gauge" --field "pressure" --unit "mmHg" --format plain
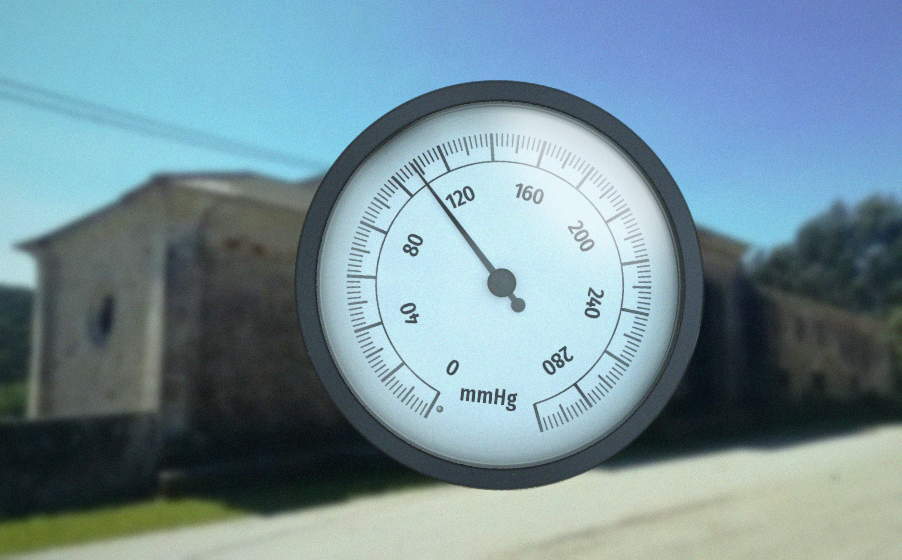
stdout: 108 mmHg
